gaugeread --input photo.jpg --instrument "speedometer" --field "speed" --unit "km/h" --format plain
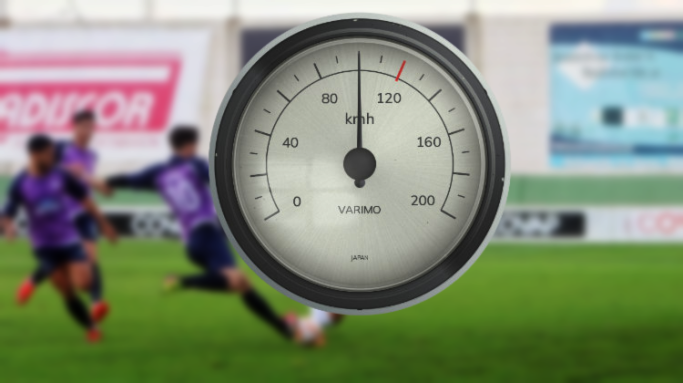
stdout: 100 km/h
